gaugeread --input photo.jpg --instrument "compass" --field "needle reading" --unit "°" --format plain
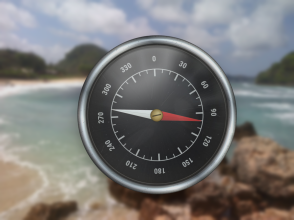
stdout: 100 °
